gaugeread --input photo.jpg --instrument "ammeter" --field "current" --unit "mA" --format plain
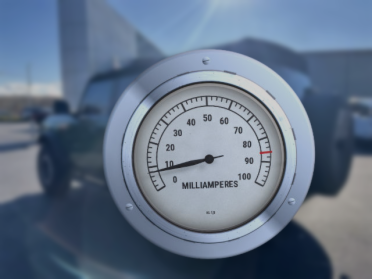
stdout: 8 mA
